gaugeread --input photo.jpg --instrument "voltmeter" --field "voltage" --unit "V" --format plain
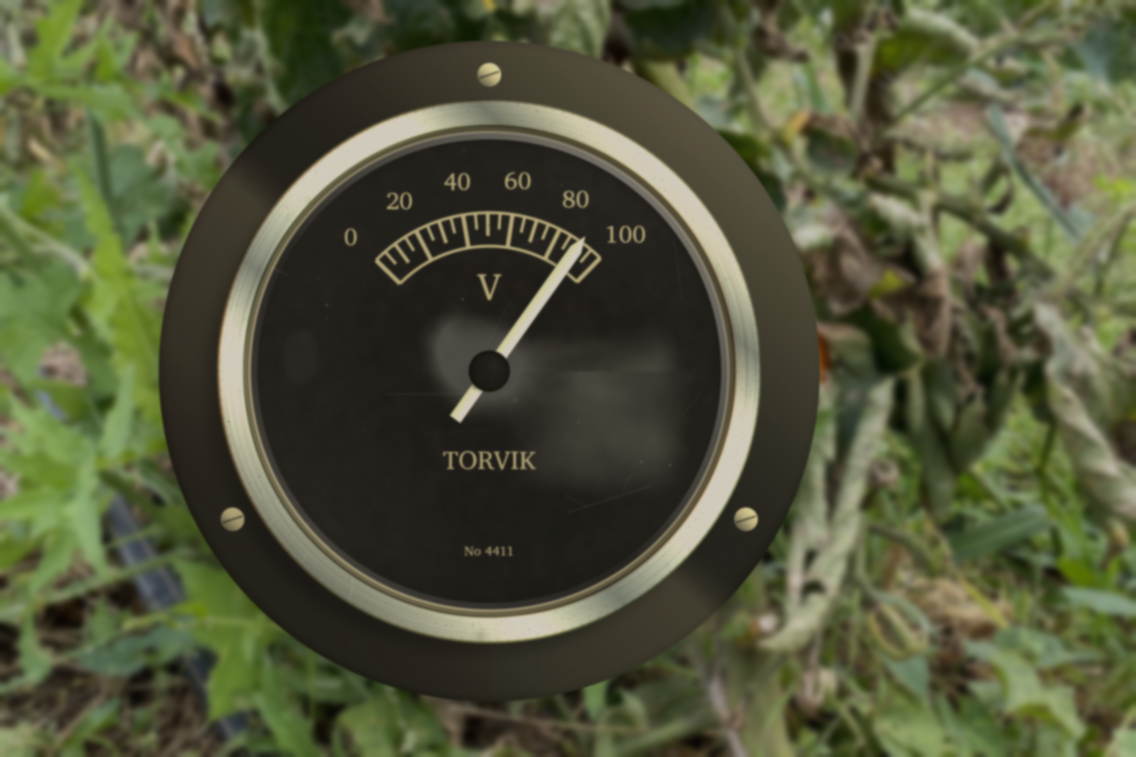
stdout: 90 V
